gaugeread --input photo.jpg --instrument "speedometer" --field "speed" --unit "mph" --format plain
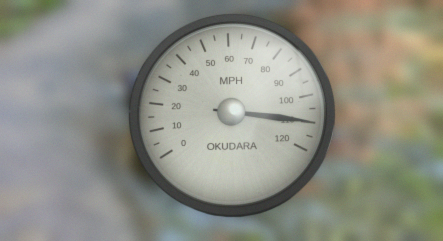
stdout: 110 mph
